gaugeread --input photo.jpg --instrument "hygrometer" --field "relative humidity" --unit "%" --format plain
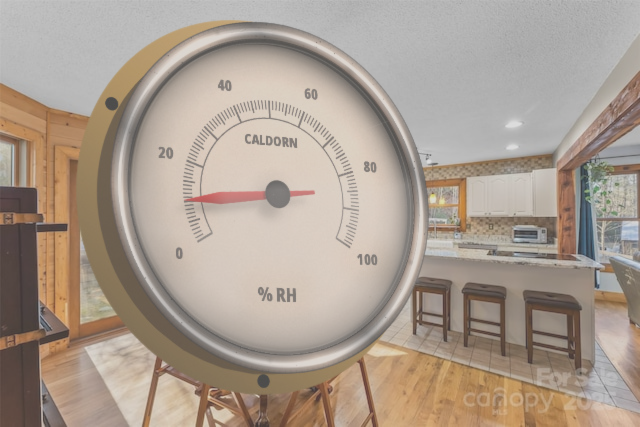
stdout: 10 %
